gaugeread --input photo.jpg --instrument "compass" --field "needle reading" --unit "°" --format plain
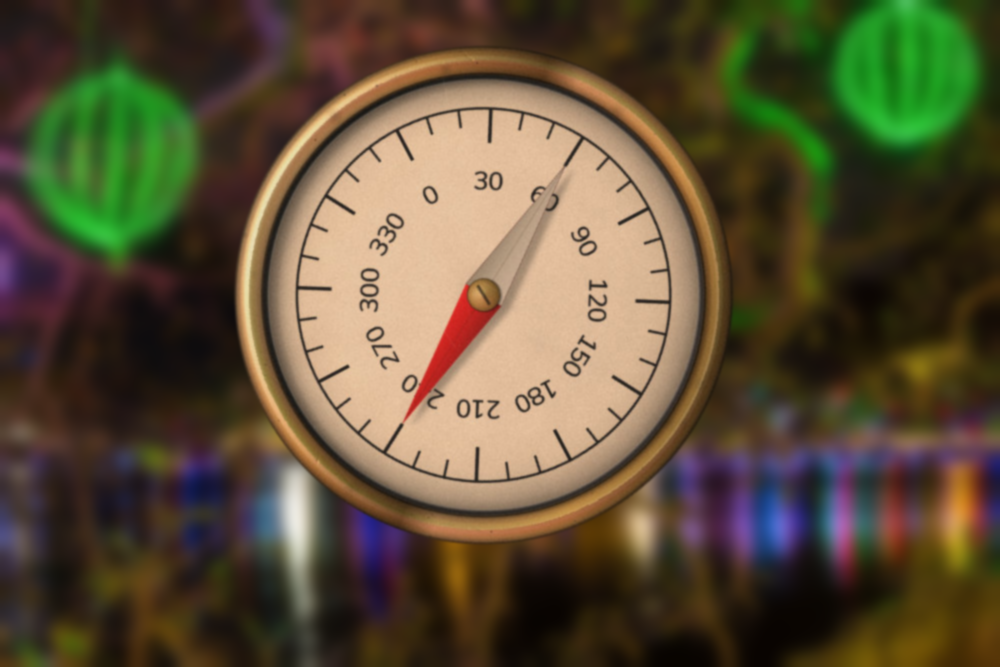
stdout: 240 °
